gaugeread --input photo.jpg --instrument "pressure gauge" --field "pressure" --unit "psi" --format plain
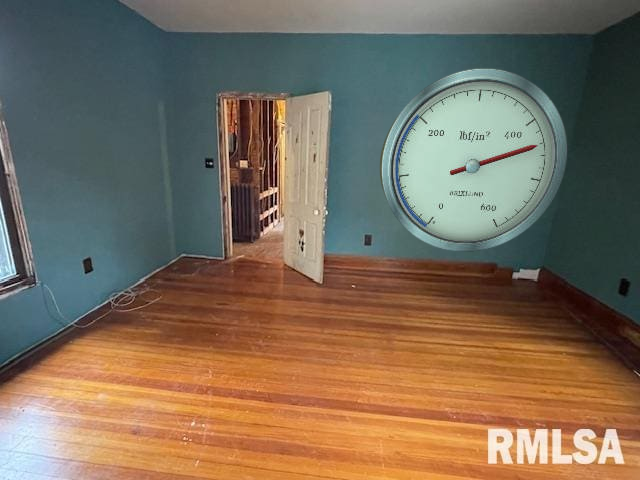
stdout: 440 psi
